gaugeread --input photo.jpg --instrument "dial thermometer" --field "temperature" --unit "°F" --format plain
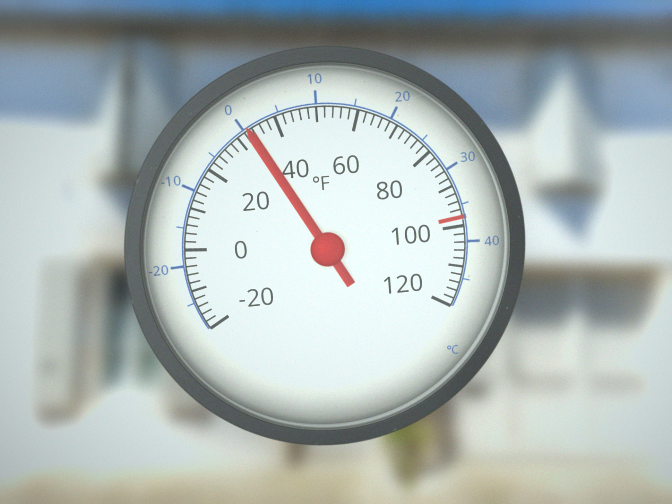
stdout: 33 °F
